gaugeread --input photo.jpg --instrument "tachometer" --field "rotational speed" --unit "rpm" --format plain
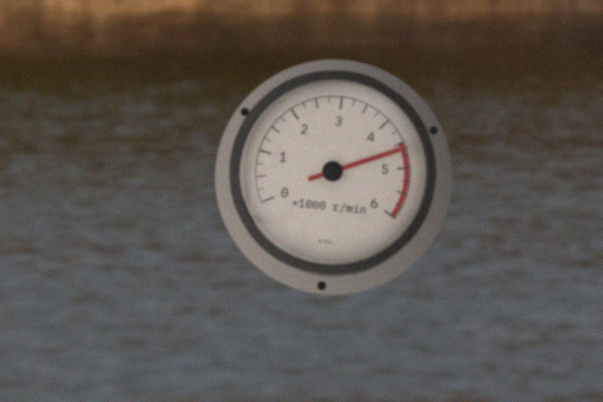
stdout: 4625 rpm
